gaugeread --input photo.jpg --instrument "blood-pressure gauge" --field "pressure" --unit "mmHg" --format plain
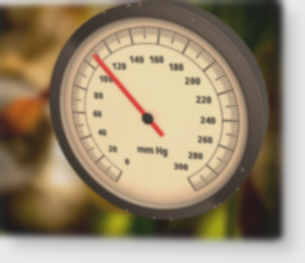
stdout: 110 mmHg
